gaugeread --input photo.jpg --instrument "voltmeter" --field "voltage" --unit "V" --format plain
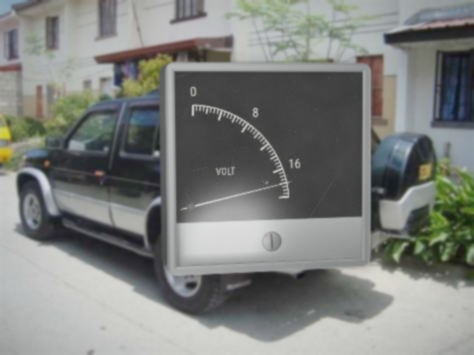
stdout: 18 V
